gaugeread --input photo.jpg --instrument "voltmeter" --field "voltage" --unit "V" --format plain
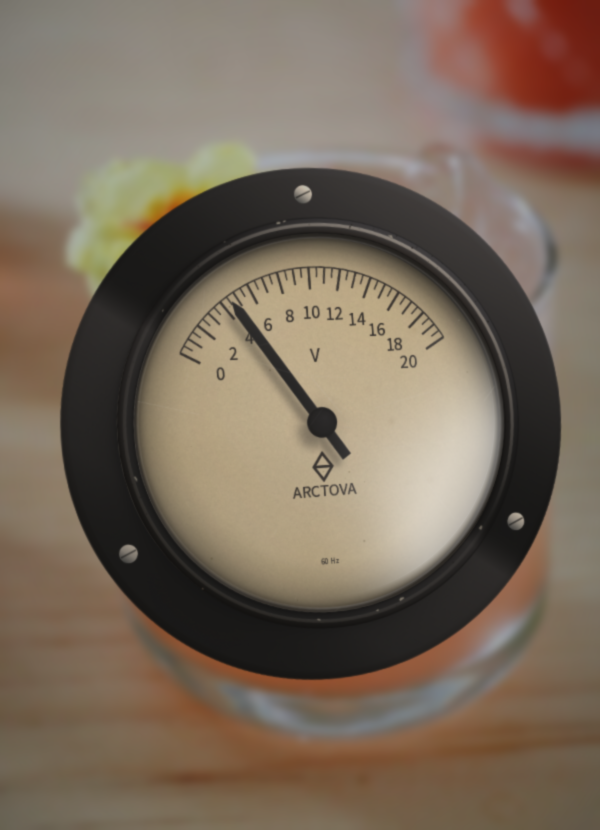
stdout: 4.5 V
